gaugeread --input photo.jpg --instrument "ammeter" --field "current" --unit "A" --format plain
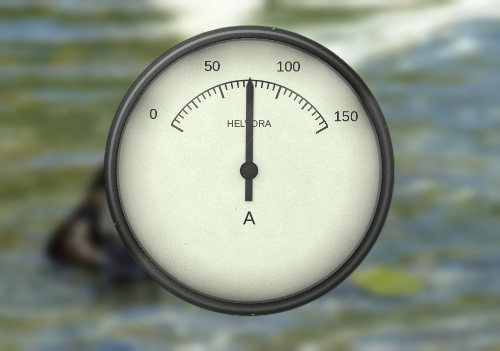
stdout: 75 A
